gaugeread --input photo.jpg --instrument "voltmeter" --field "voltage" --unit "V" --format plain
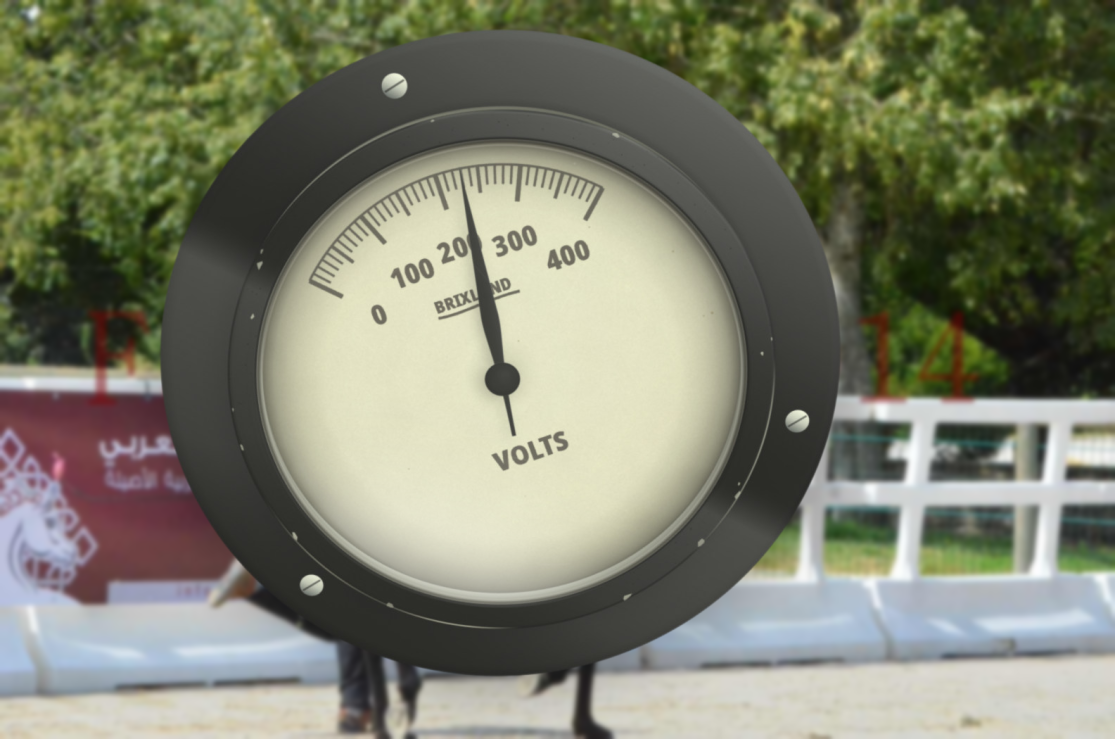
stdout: 230 V
